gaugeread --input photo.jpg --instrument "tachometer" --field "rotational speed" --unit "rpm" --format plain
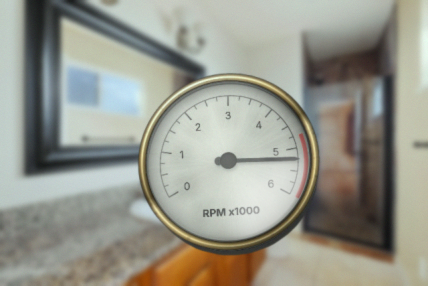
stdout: 5250 rpm
